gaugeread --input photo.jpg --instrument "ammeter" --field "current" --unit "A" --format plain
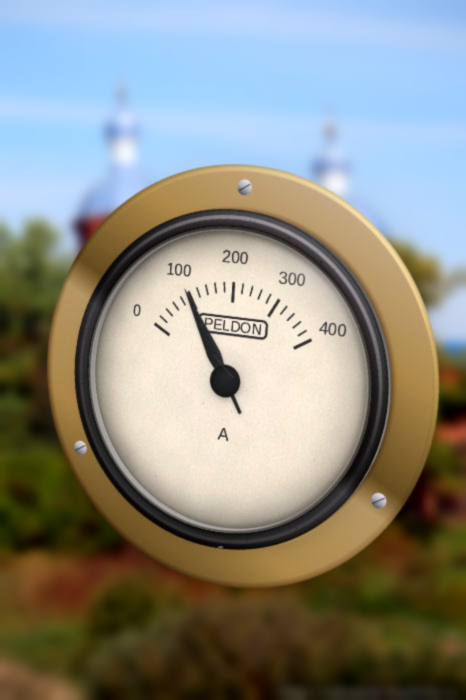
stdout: 100 A
